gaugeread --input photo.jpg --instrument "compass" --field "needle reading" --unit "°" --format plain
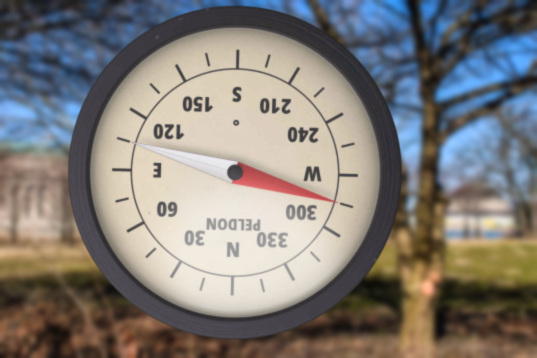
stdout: 285 °
